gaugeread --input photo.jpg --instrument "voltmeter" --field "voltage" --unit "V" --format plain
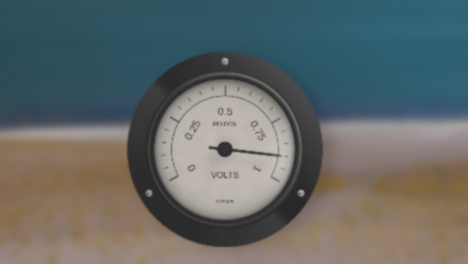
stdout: 0.9 V
